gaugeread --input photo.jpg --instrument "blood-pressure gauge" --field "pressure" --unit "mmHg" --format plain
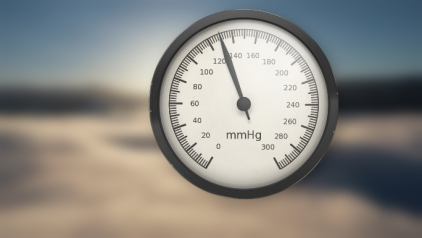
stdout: 130 mmHg
